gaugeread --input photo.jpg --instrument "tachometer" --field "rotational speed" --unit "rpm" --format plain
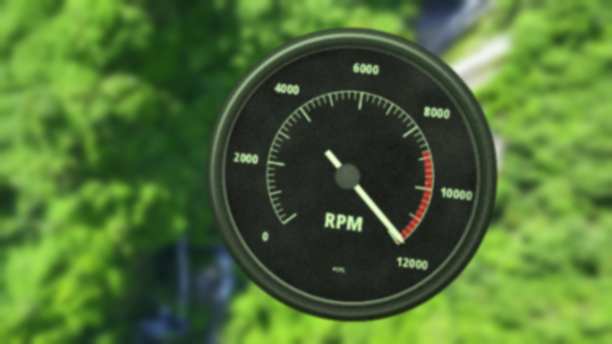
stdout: 11800 rpm
